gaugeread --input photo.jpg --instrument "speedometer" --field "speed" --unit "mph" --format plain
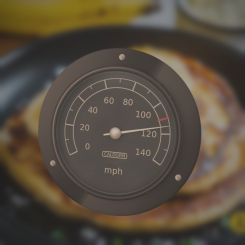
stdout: 115 mph
